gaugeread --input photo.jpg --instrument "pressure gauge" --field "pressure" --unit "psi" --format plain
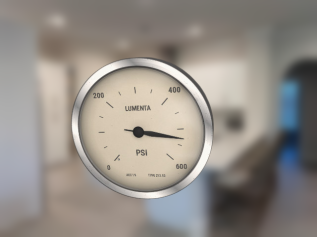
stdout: 525 psi
